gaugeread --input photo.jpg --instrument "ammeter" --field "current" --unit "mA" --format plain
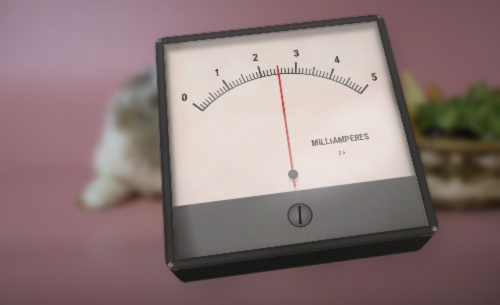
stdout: 2.5 mA
